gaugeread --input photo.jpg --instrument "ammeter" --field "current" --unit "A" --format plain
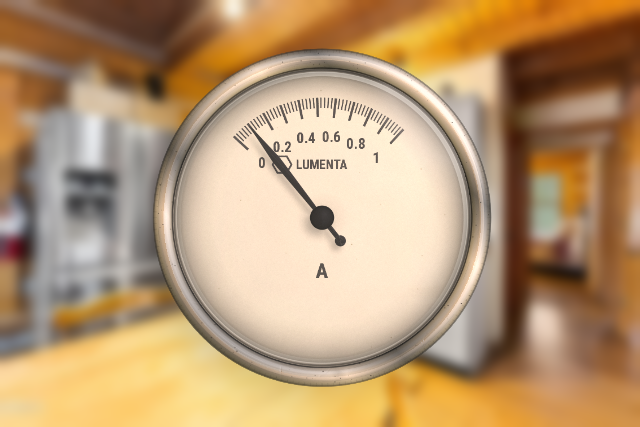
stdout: 0.1 A
